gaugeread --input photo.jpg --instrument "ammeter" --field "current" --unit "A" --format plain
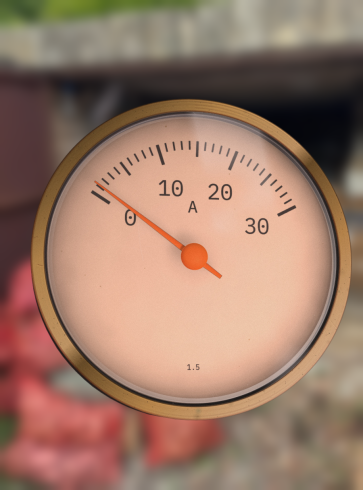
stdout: 1 A
